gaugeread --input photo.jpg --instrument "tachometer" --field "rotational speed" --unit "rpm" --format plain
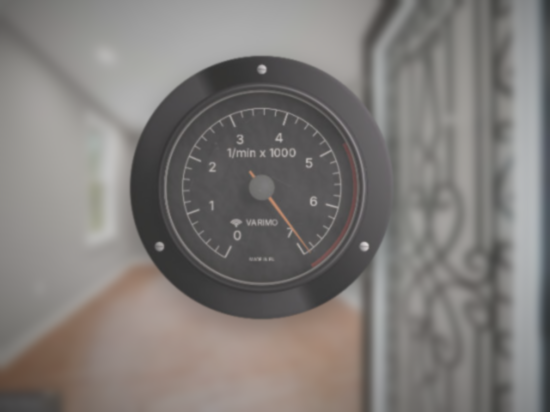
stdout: 6900 rpm
